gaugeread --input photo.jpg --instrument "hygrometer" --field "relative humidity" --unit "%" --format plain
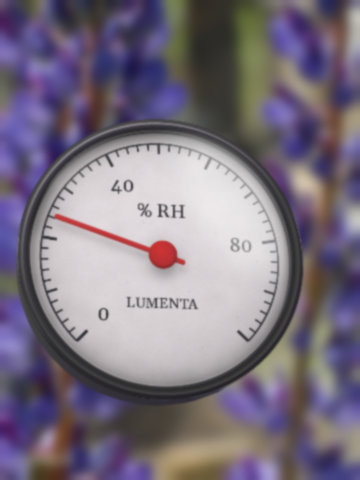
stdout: 24 %
